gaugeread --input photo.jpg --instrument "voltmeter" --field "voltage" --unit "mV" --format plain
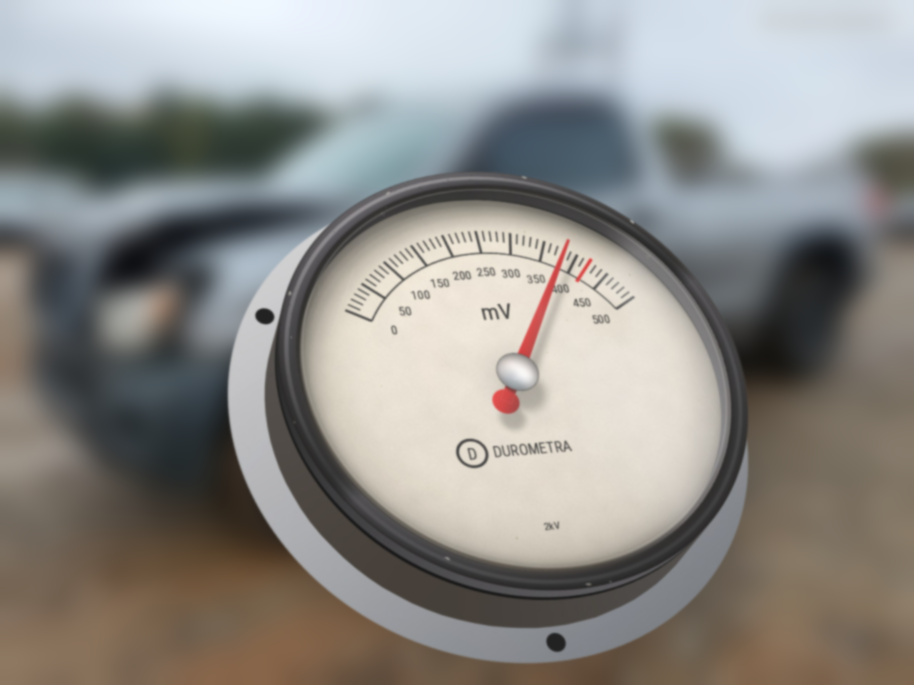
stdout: 380 mV
